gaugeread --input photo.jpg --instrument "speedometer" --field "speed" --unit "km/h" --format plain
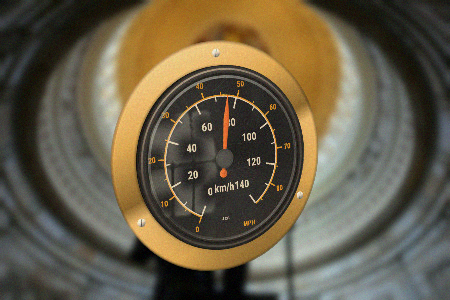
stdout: 75 km/h
